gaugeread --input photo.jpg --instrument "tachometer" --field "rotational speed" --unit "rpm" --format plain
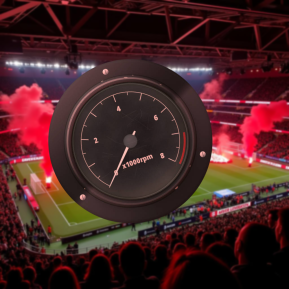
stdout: 0 rpm
